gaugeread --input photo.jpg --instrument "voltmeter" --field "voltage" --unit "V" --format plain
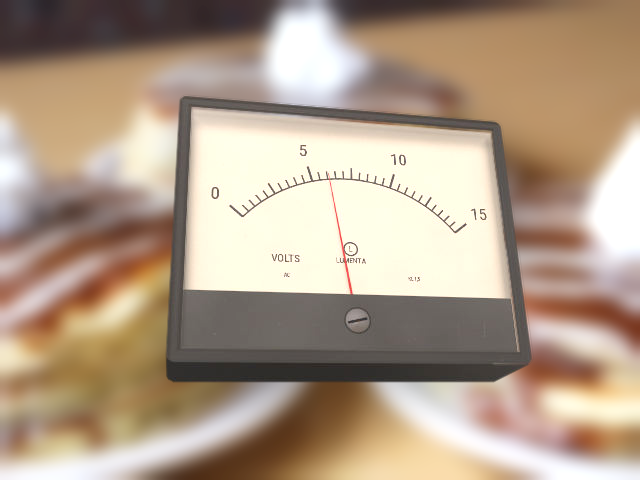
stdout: 6 V
